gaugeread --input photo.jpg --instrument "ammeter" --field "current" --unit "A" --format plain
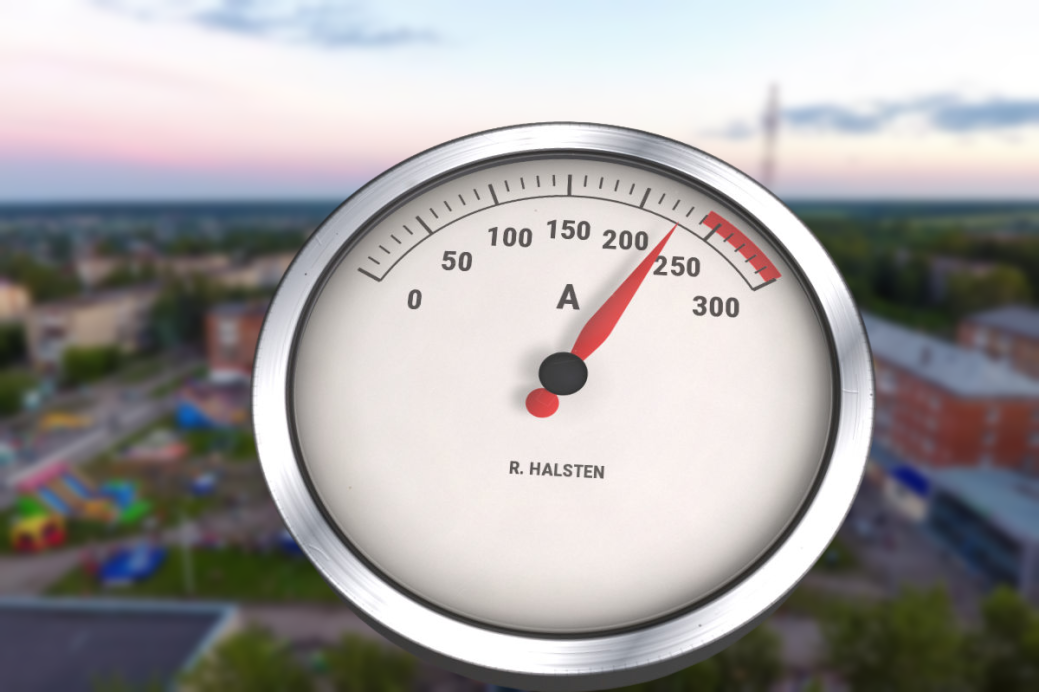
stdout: 230 A
